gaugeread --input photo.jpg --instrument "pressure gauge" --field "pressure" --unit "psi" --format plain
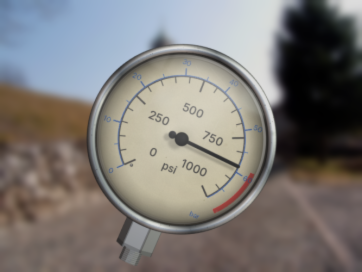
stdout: 850 psi
